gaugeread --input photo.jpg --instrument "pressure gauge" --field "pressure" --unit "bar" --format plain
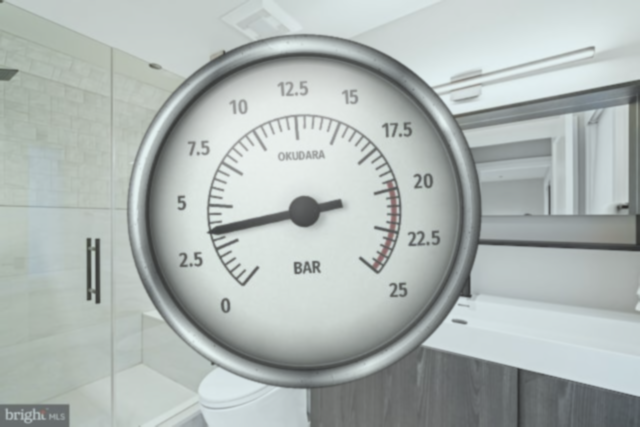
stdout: 3.5 bar
